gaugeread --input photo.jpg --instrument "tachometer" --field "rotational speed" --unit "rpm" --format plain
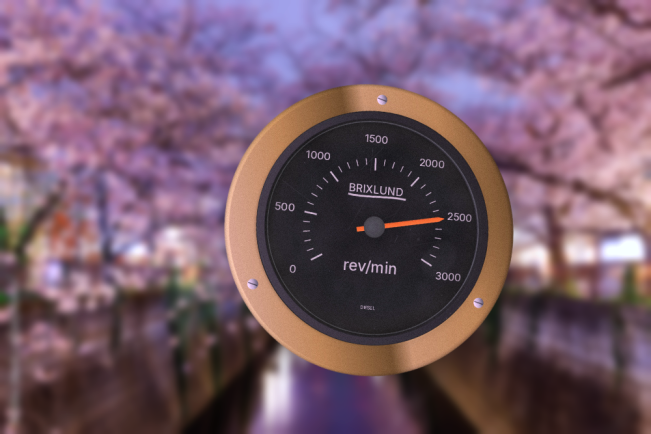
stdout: 2500 rpm
